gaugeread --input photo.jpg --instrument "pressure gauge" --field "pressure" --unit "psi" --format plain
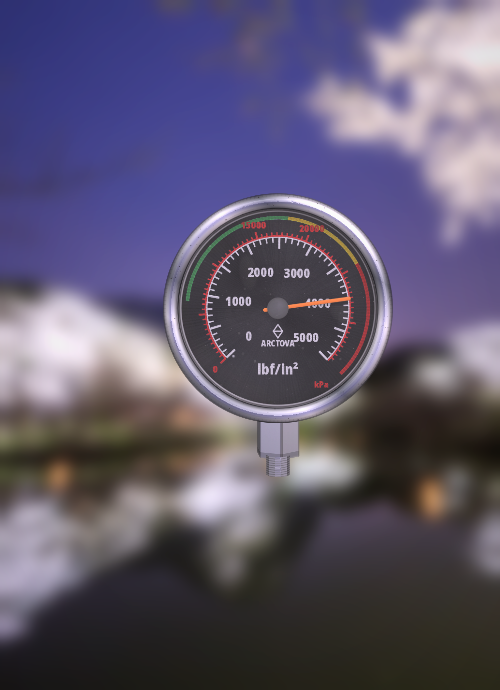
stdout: 4000 psi
